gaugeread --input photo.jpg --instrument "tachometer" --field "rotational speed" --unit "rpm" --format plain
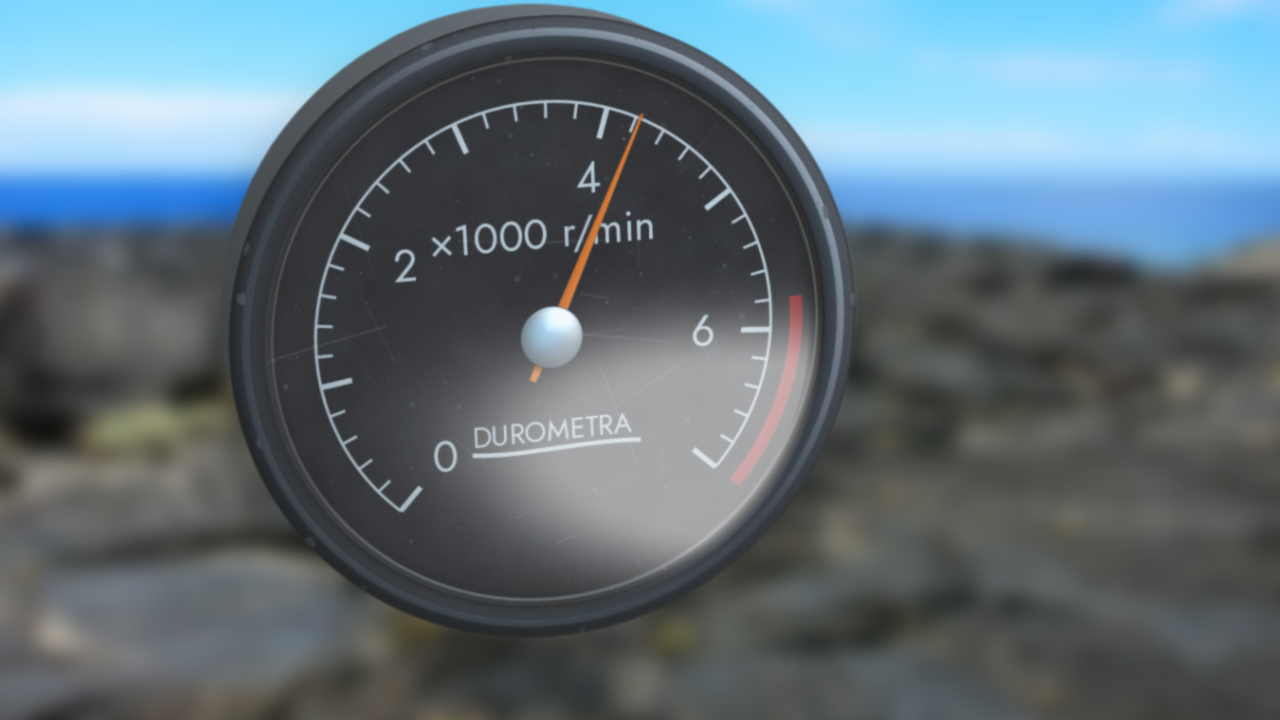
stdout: 4200 rpm
